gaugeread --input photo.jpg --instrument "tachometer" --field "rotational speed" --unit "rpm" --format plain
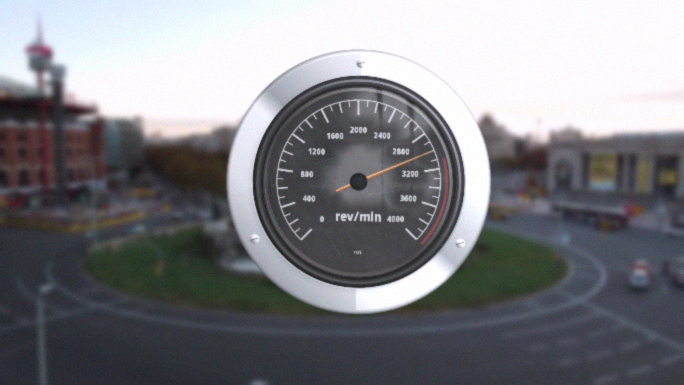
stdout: 3000 rpm
